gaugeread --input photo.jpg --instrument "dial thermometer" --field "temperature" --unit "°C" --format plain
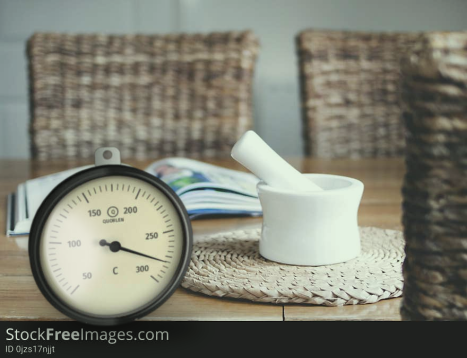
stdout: 280 °C
